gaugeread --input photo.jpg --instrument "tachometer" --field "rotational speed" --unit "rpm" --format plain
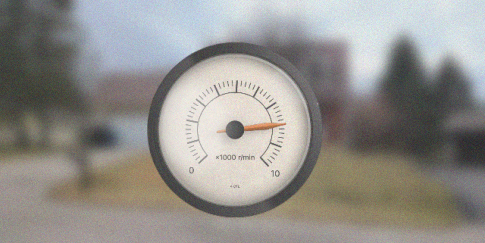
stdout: 8000 rpm
